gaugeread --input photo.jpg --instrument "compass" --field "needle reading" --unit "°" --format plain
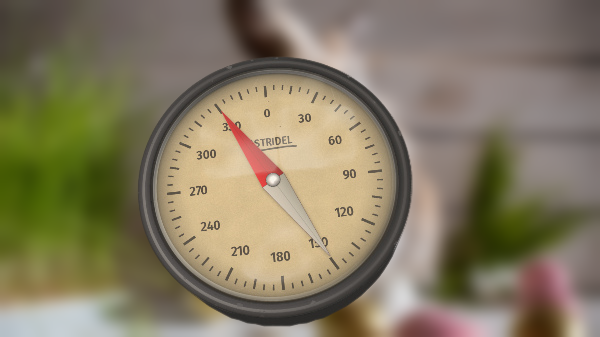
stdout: 330 °
